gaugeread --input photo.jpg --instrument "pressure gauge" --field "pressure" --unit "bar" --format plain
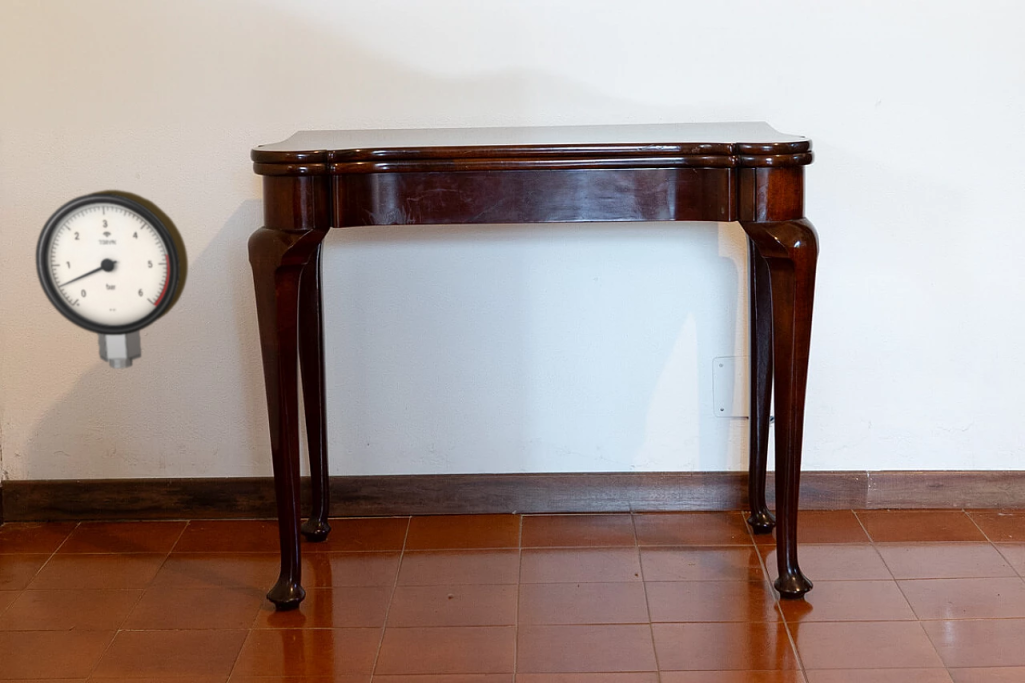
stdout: 0.5 bar
